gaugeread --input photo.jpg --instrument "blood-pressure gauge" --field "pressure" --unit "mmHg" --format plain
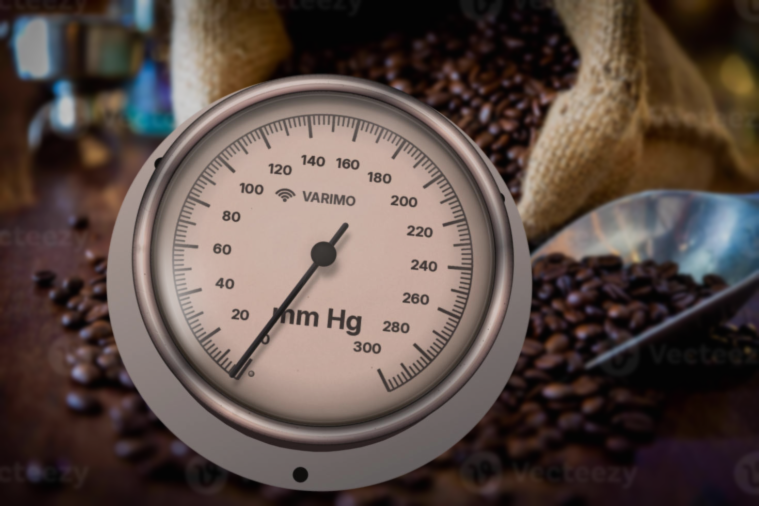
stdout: 2 mmHg
